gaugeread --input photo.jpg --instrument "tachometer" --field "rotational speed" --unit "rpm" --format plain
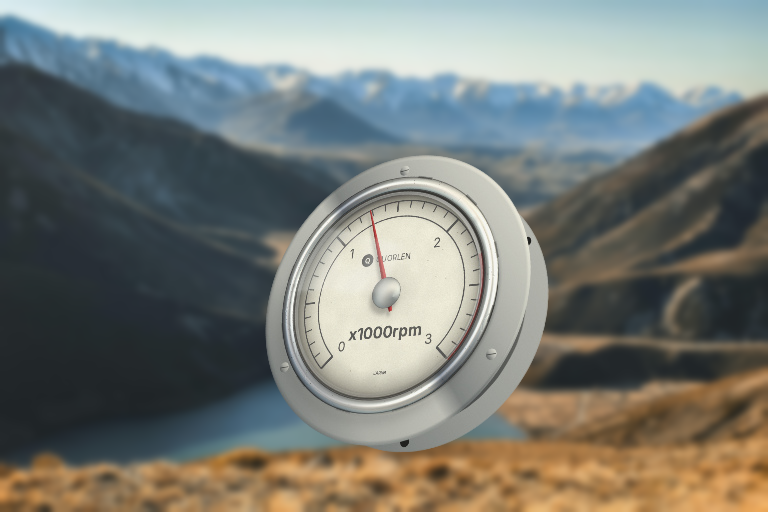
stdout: 1300 rpm
